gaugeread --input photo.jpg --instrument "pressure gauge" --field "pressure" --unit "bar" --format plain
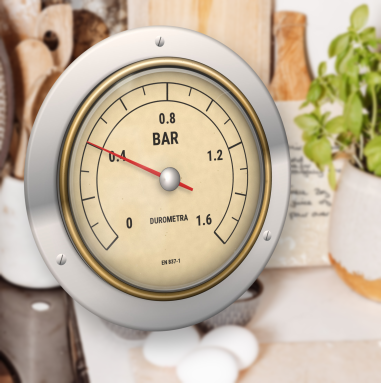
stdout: 0.4 bar
